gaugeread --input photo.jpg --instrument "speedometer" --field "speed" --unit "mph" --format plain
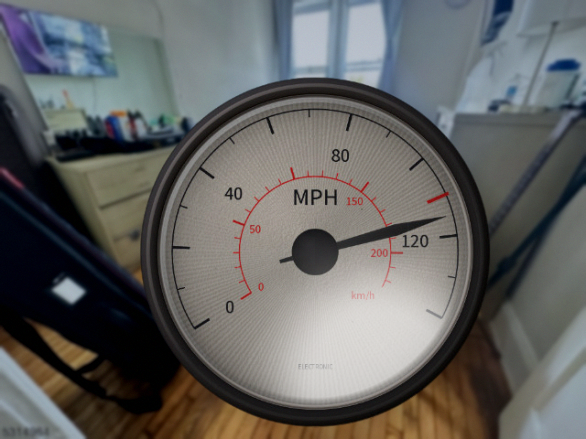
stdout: 115 mph
